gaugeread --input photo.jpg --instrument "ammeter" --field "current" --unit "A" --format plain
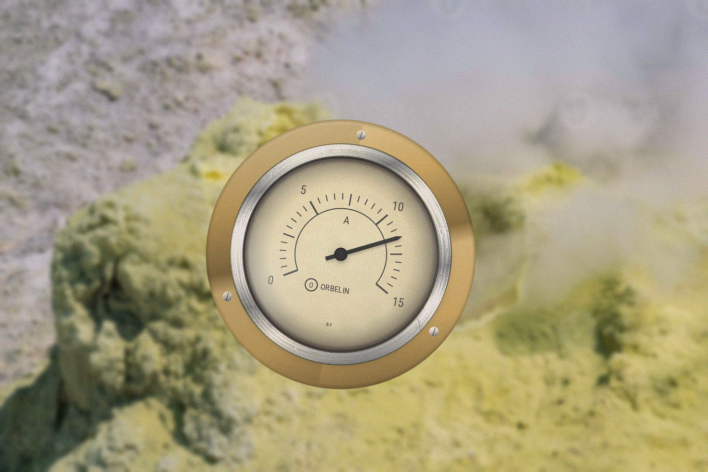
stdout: 11.5 A
